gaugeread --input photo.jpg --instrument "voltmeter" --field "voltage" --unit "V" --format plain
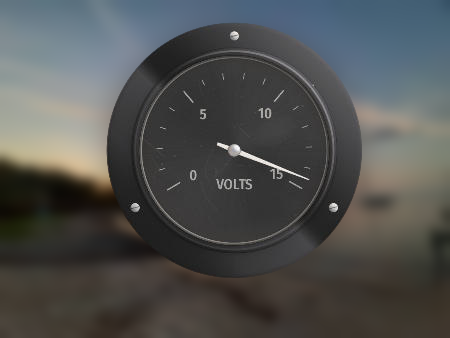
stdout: 14.5 V
